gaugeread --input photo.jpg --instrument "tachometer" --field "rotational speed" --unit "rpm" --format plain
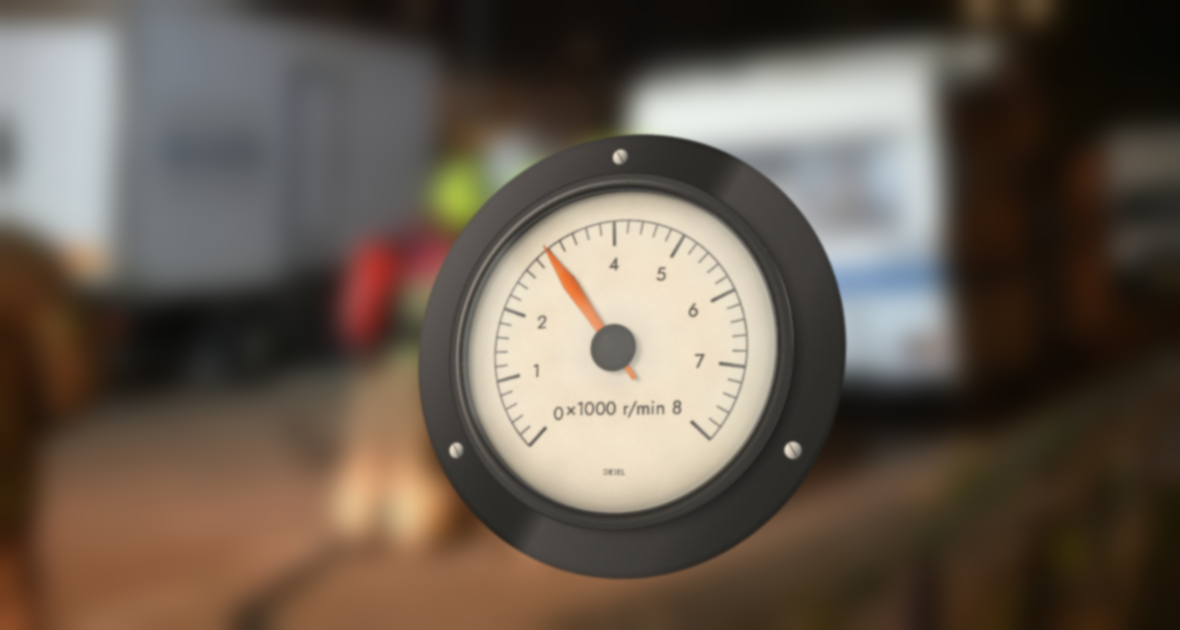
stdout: 3000 rpm
